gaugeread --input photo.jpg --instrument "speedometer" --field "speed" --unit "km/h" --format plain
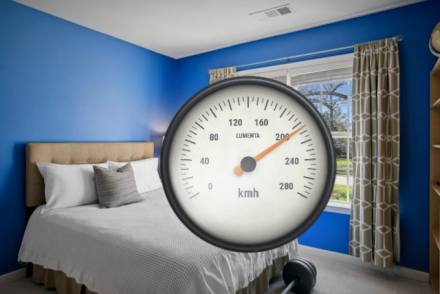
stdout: 205 km/h
